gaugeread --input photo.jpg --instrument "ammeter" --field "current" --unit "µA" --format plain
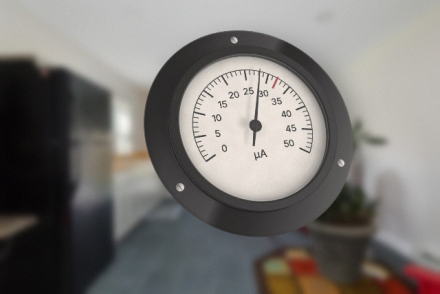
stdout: 28 µA
